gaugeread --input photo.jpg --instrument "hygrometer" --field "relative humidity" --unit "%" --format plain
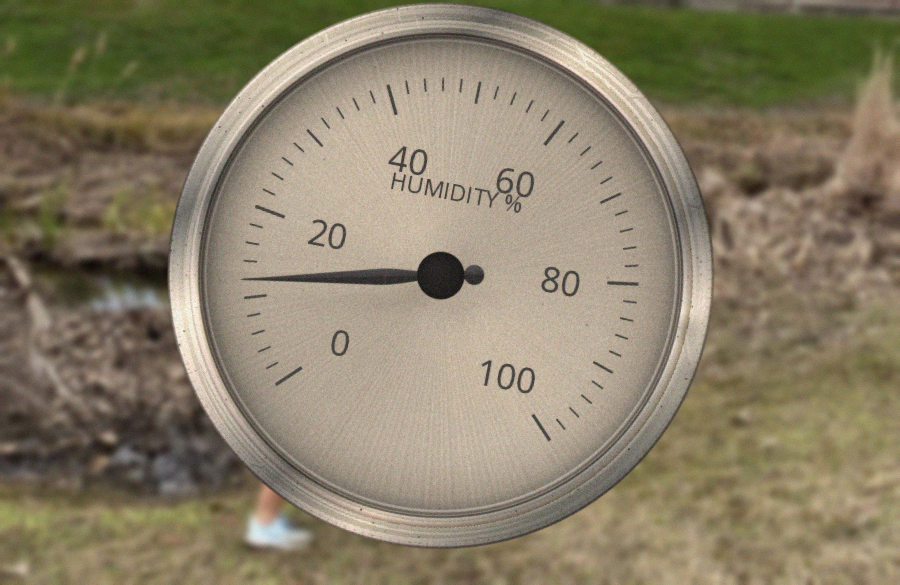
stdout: 12 %
